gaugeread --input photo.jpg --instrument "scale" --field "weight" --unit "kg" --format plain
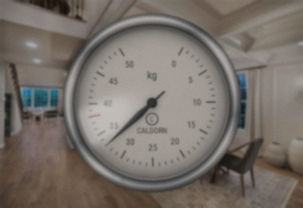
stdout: 33 kg
